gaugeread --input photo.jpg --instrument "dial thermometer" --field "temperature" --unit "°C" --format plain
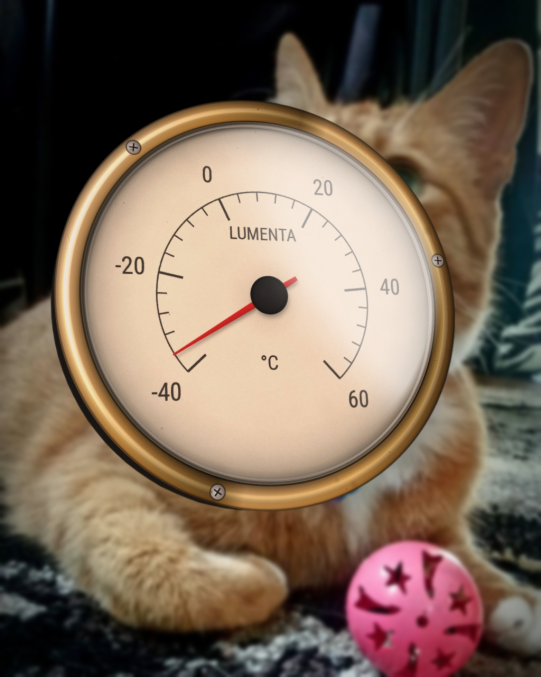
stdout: -36 °C
